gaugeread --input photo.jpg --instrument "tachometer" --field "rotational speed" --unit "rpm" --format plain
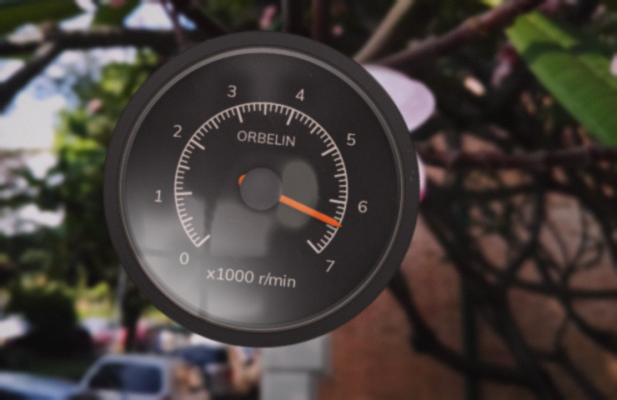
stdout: 6400 rpm
